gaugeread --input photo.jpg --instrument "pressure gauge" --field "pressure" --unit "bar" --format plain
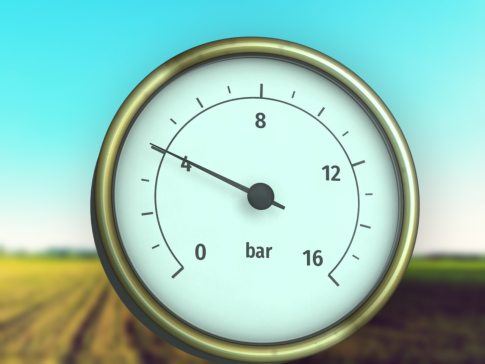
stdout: 4 bar
